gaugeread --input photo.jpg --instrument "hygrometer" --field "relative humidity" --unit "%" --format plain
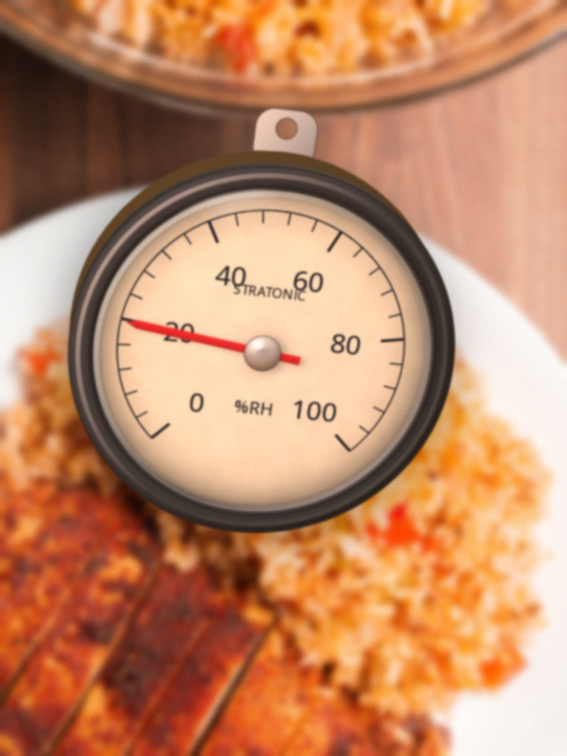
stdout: 20 %
